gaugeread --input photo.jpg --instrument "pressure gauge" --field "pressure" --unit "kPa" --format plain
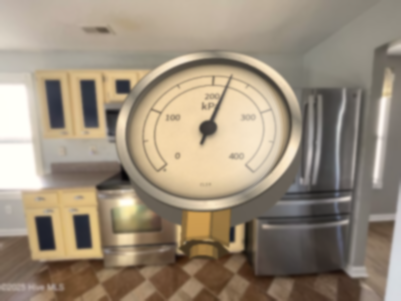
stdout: 225 kPa
